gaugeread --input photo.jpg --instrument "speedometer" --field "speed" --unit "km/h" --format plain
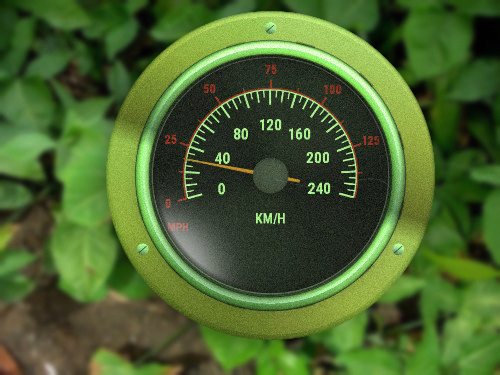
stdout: 30 km/h
